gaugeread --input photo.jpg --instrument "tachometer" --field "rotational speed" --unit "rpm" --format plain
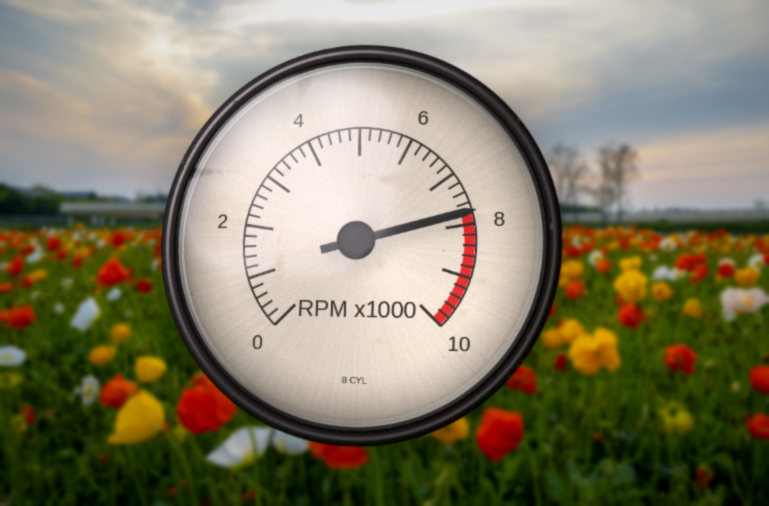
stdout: 7800 rpm
